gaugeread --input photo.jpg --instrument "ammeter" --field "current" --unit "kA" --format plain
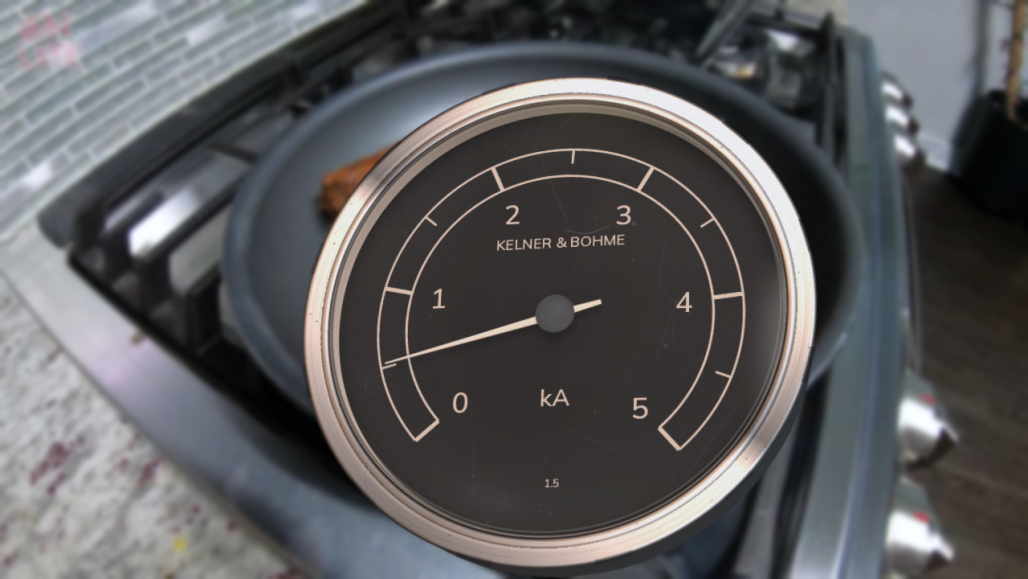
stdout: 0.5 kA
